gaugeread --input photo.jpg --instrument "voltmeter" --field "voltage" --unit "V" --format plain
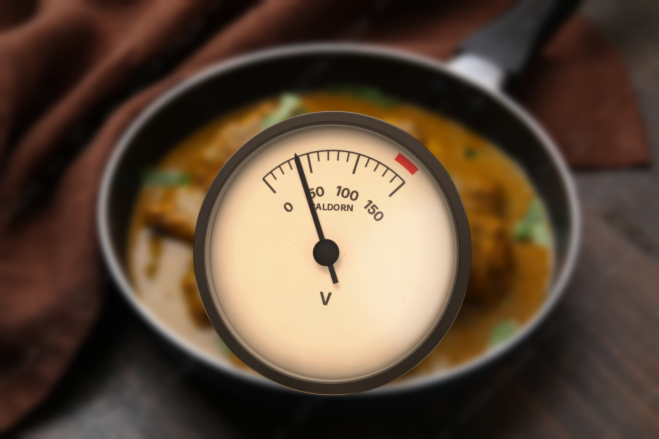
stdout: 40 V
